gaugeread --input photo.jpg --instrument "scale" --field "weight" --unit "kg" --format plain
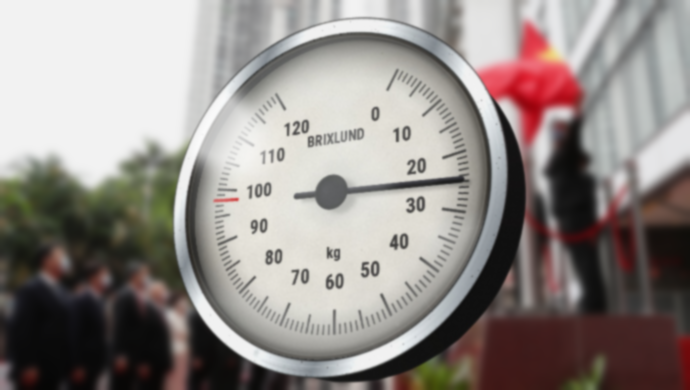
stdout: 25 kg
